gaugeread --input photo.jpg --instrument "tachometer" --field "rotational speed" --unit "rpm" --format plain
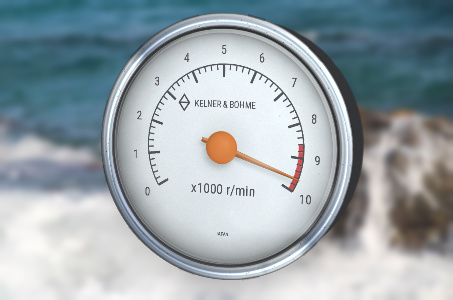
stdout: 9600 rpm
